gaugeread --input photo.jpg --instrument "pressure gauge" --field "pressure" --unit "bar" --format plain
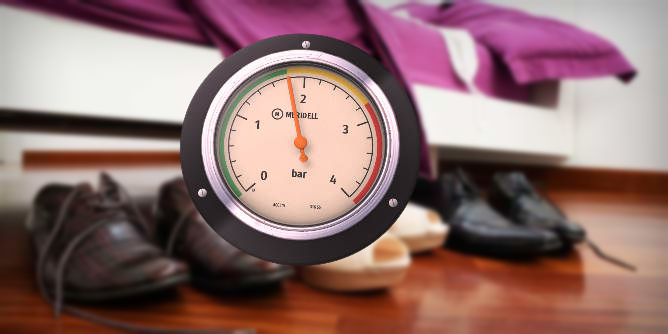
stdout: 1.8 bar
